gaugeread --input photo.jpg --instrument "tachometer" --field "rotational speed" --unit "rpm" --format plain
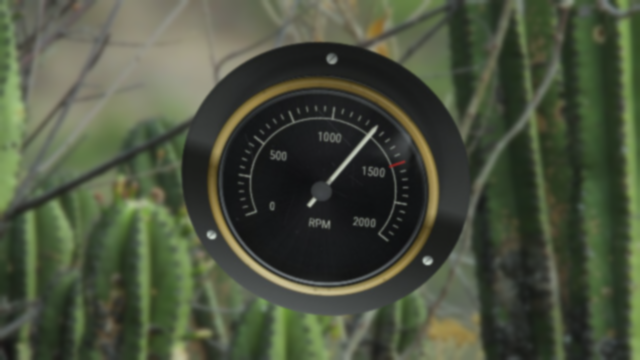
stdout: 1250 rpm
